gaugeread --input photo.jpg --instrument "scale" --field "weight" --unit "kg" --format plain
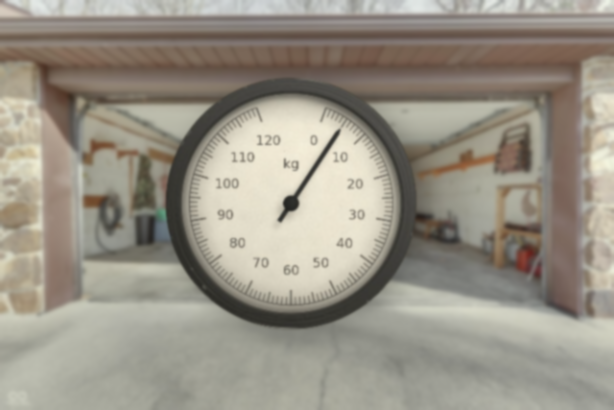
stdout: 5 kg
